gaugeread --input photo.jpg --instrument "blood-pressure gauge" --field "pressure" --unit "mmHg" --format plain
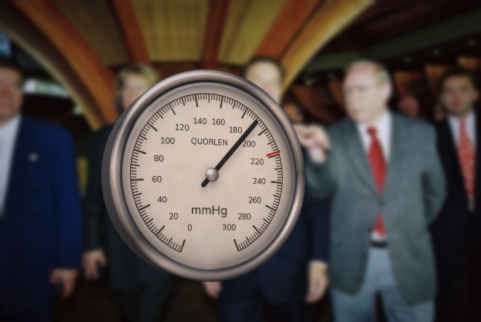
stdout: 190 mmHg
